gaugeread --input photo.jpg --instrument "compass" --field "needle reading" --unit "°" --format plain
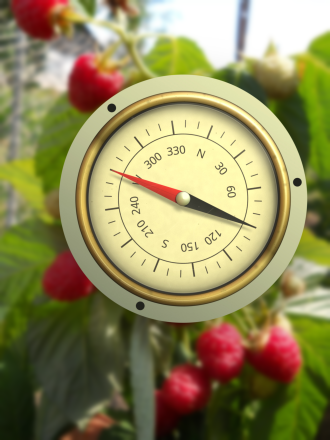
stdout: 270 °
